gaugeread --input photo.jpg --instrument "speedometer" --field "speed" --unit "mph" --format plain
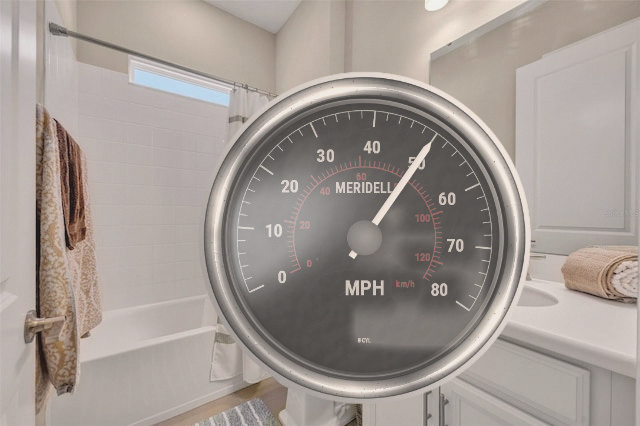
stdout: 50 mph
